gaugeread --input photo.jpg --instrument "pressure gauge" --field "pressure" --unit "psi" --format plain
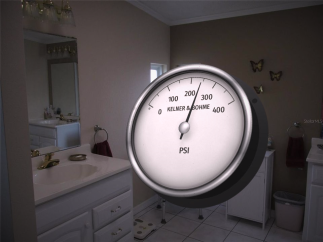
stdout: 250 psi
